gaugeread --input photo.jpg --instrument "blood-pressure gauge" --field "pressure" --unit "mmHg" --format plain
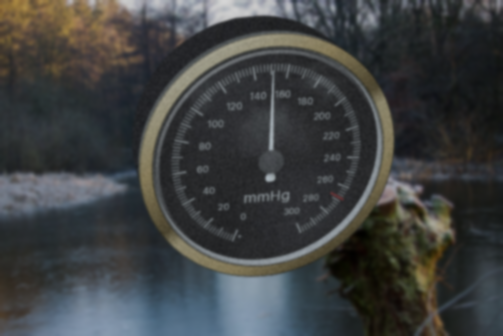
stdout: 150 mmHg
